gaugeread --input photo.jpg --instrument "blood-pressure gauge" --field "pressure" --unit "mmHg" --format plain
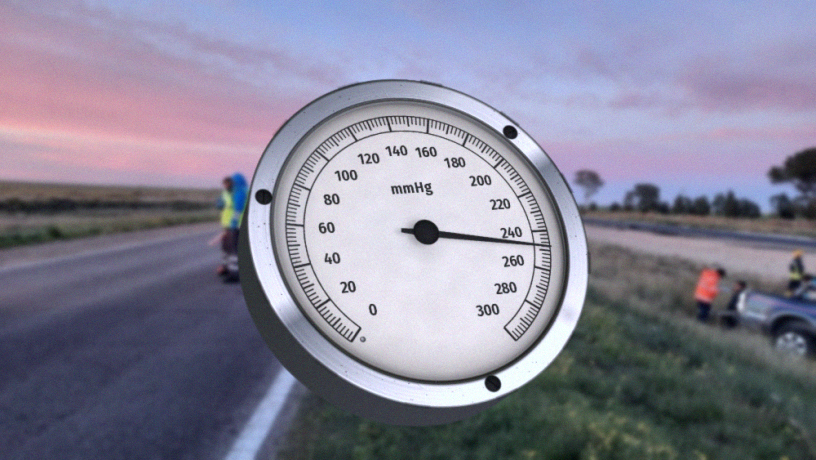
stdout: 250 mmHg
